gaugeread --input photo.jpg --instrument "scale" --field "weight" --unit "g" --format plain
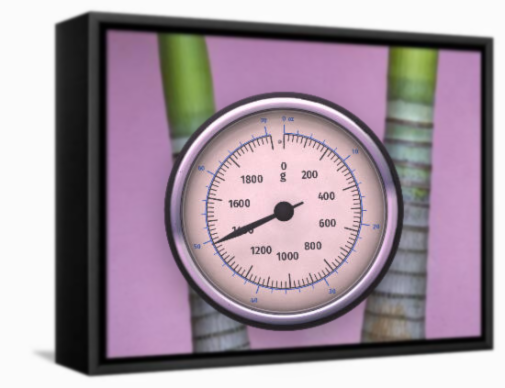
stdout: 1400 g
